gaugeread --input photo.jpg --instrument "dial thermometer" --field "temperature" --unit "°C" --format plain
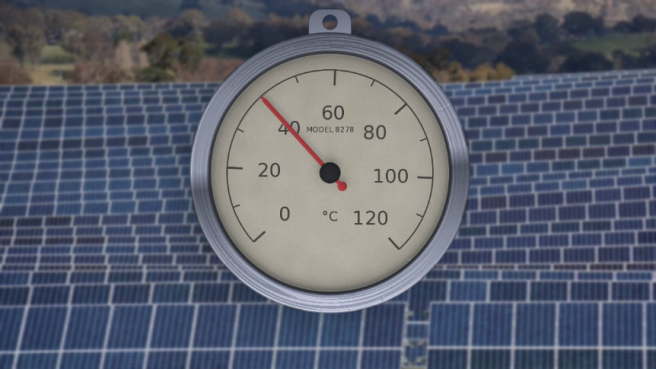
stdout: 40 °C
